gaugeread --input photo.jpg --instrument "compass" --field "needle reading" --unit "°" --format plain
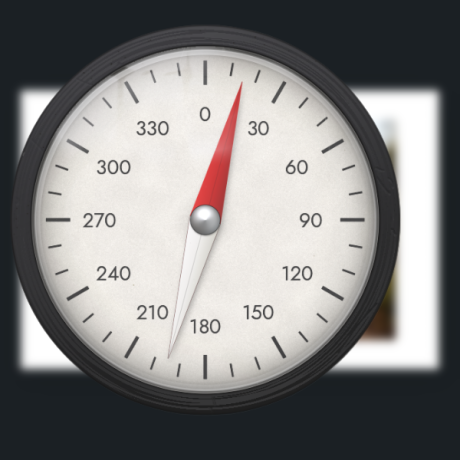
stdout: 15 °
